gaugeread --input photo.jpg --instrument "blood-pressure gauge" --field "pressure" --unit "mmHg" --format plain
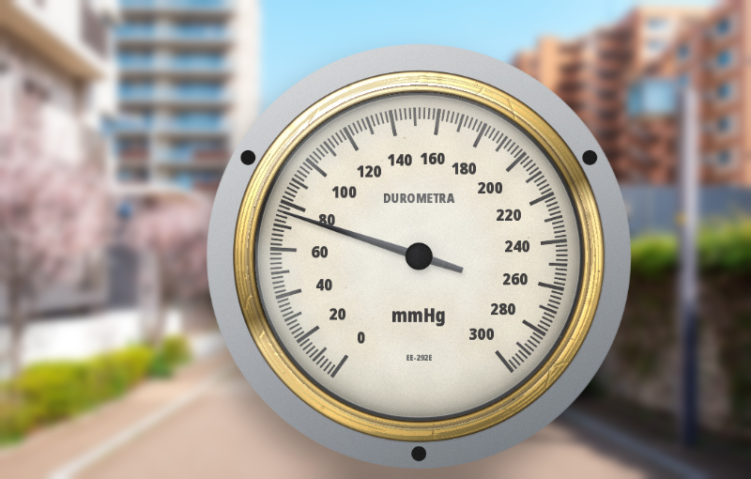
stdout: 76 mmHg
